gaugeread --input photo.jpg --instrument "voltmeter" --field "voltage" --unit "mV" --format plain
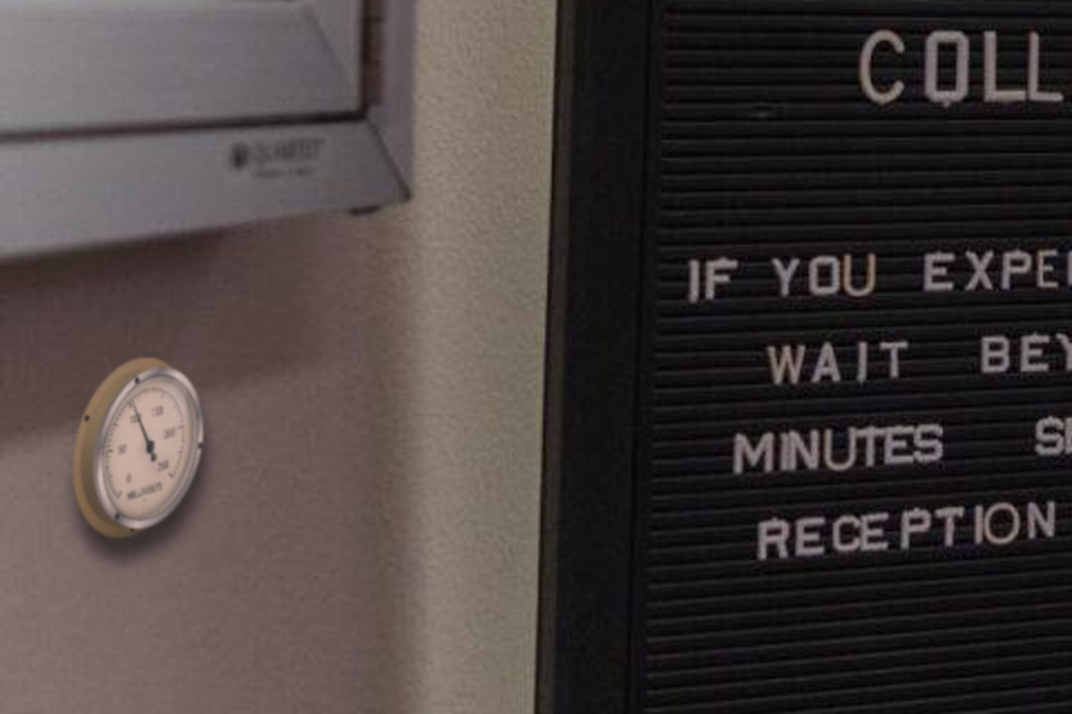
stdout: 100 mV
